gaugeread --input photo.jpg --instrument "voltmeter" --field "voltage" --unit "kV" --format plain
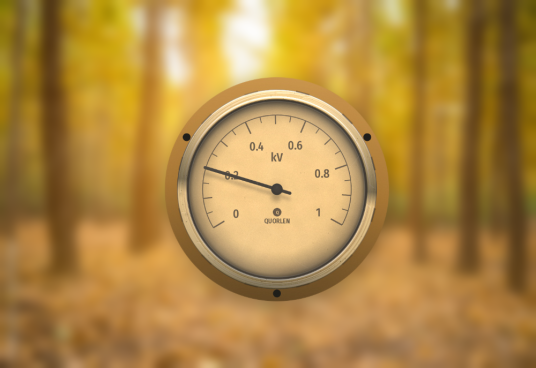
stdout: 0.2 kV
